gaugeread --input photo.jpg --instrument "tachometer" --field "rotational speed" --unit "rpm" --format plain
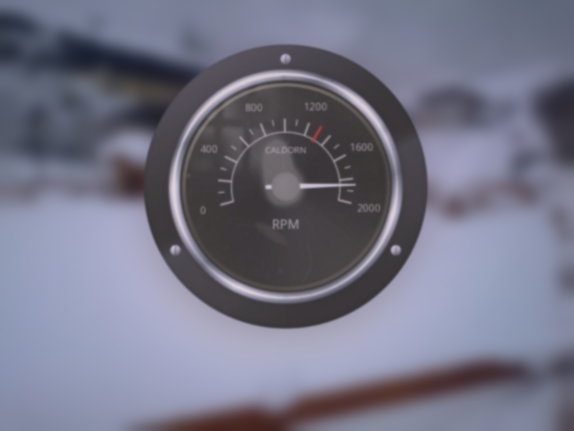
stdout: 1850 rpm
